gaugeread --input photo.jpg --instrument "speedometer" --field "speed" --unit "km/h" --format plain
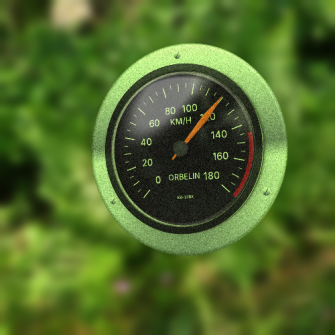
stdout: 120 km/h
